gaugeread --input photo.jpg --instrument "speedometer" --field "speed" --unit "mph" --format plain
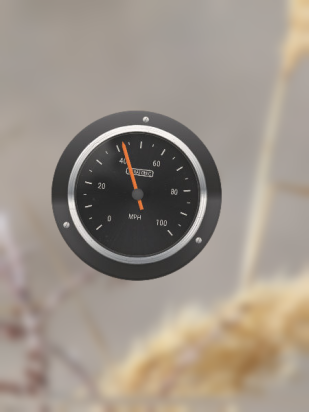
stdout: 42.5 mph
